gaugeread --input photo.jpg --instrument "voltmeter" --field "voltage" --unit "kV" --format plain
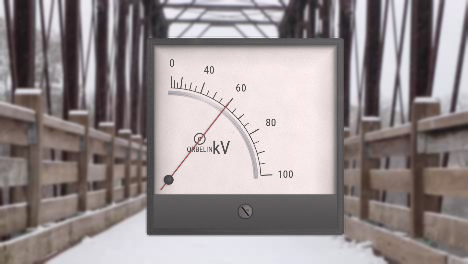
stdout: 60 kV
